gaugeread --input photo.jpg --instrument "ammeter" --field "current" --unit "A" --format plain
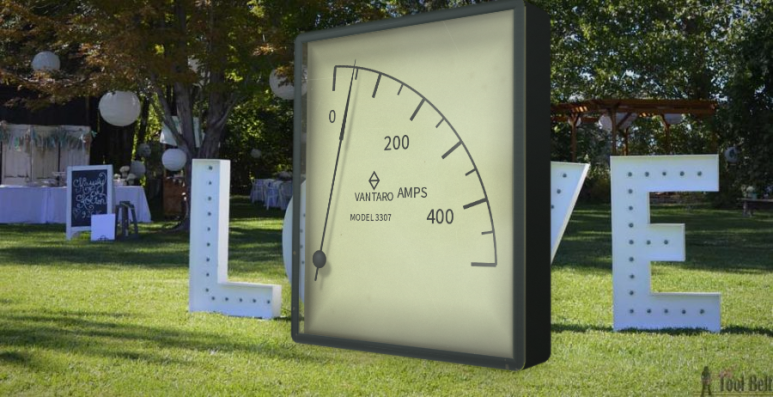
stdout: 50 A
